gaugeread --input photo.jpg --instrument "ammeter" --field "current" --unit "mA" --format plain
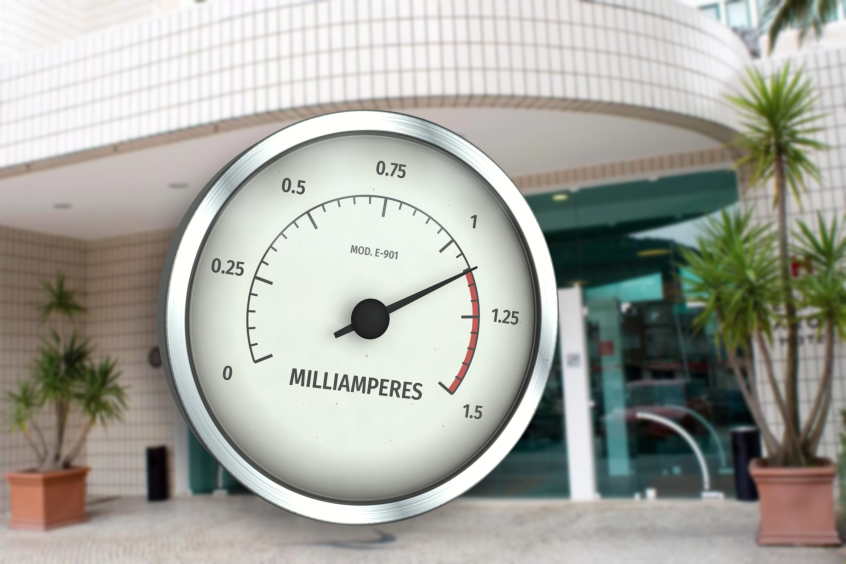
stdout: 1.1 mA
